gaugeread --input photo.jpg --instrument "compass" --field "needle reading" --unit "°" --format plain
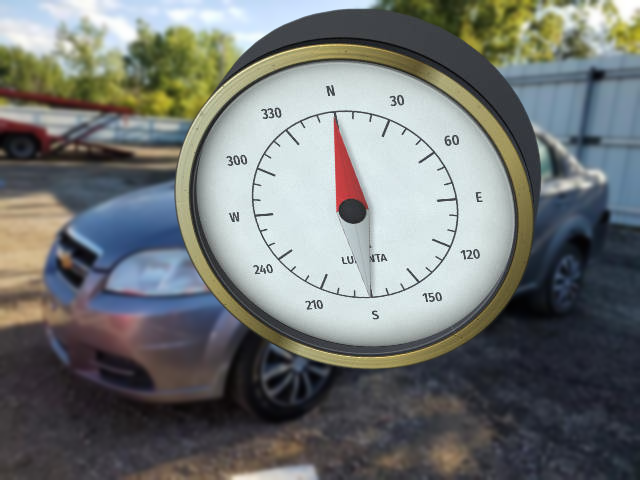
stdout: 0 °
